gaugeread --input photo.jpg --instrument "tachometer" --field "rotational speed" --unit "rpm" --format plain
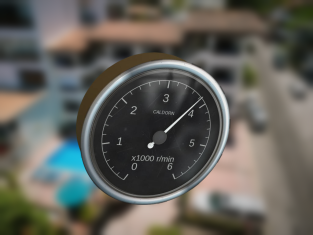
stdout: 3800 rpm
